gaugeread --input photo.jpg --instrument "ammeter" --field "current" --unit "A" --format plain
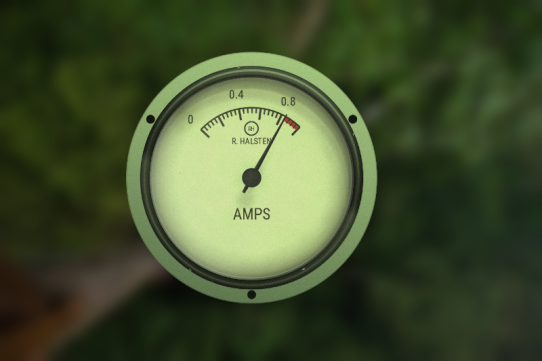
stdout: 0.84 A
